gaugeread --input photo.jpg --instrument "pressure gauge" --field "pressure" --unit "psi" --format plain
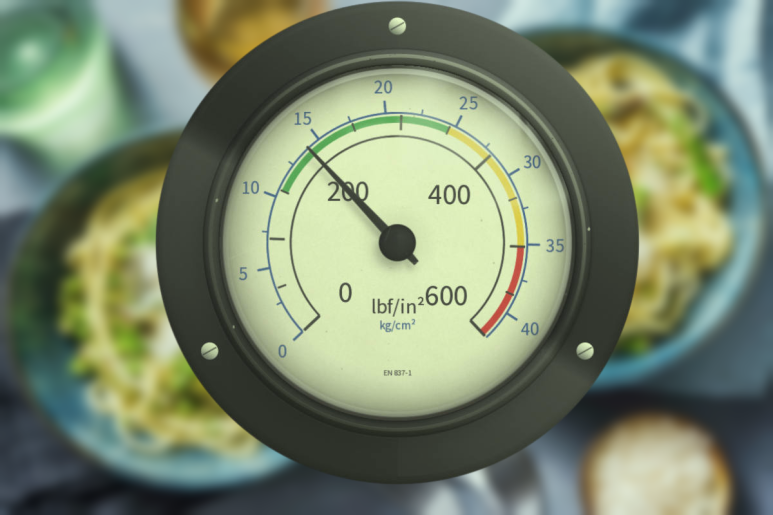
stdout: 200 psi
